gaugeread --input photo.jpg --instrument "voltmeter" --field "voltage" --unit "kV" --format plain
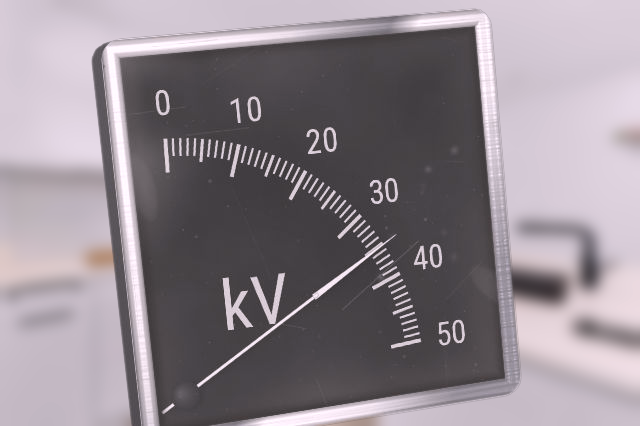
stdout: 35 kV
